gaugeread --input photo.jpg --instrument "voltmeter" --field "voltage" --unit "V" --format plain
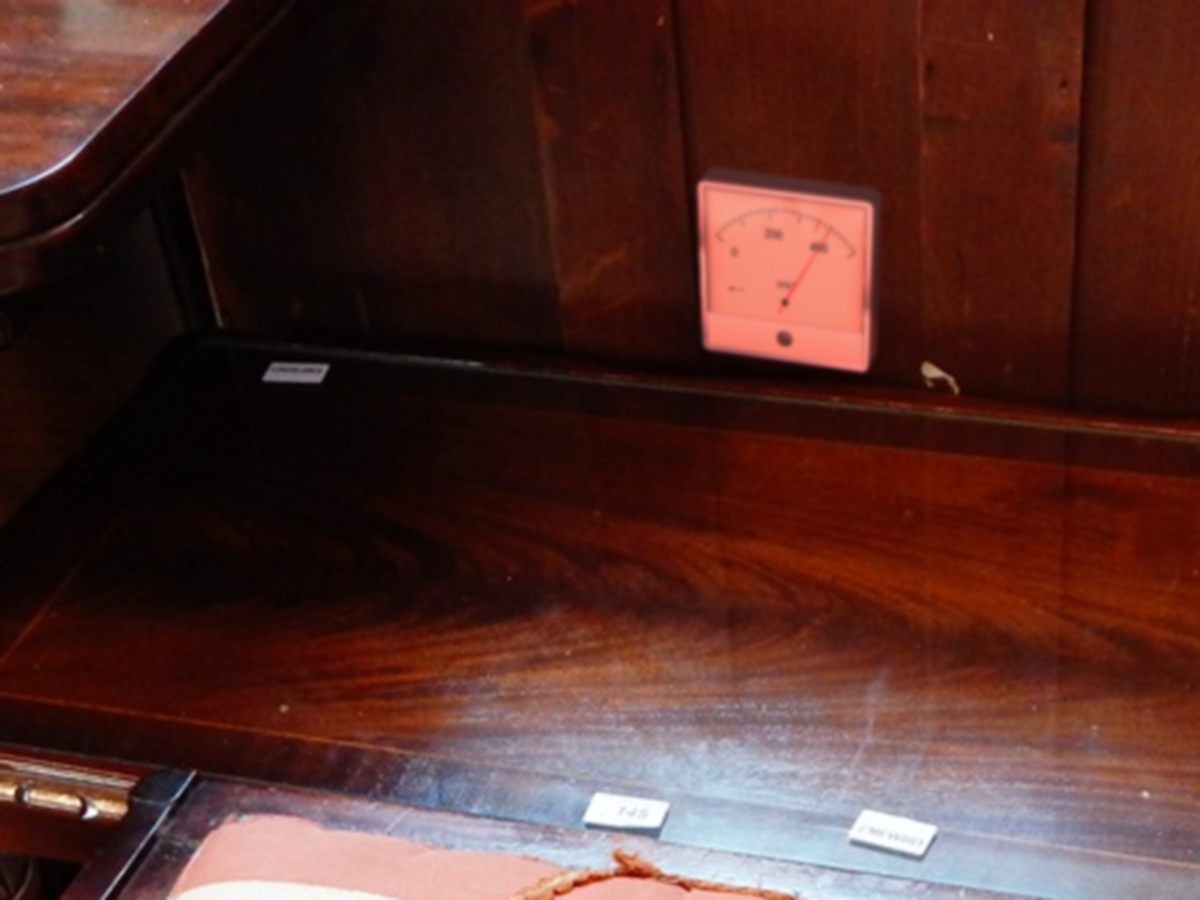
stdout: 400 V
